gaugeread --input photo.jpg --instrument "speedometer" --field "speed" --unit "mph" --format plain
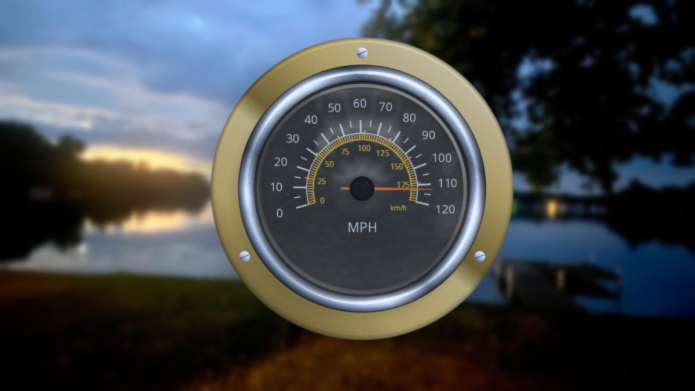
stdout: 112.5 mph
